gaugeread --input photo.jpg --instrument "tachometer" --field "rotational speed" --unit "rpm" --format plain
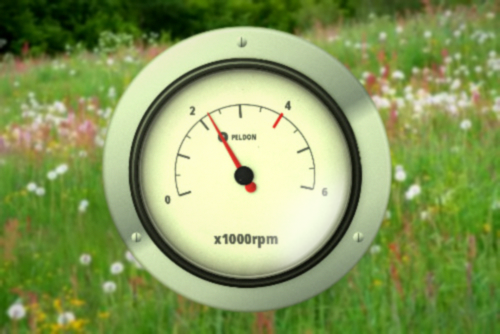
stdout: 2250 rpm
